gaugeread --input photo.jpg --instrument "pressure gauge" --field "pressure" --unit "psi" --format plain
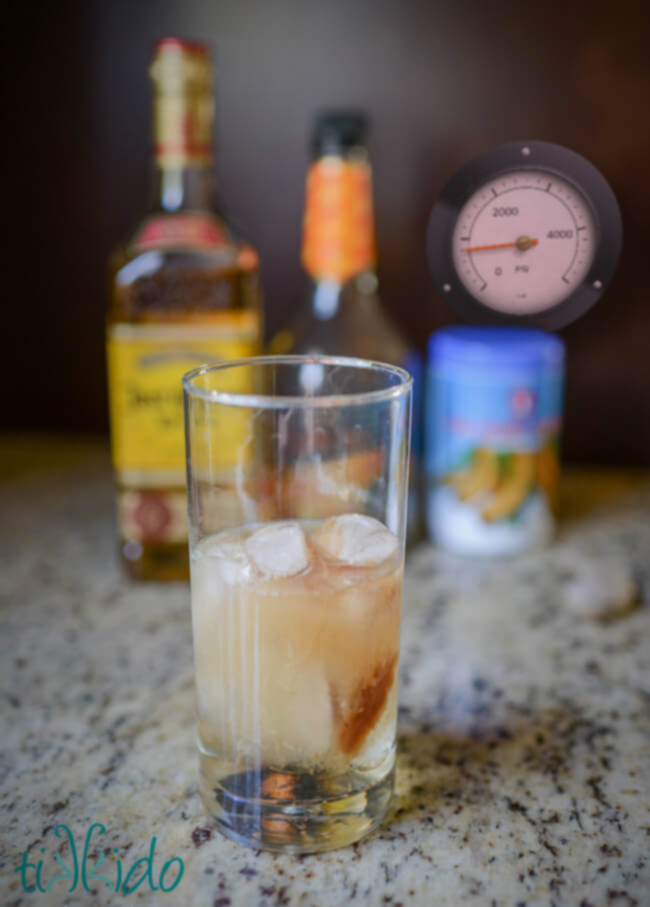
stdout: 800 psi
